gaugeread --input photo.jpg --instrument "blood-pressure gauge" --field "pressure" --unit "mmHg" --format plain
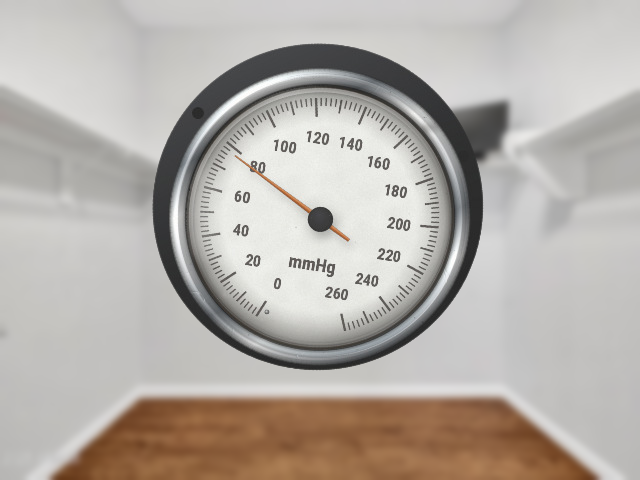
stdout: 78 mmHg
